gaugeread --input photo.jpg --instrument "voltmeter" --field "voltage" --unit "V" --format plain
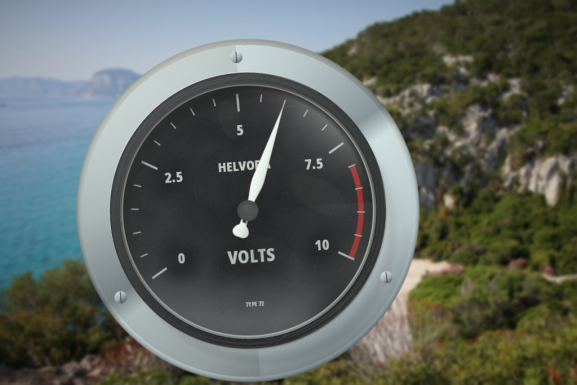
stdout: 6 V
